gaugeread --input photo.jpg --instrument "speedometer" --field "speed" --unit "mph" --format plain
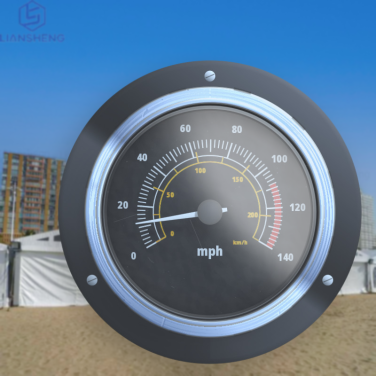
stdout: 12 mph
